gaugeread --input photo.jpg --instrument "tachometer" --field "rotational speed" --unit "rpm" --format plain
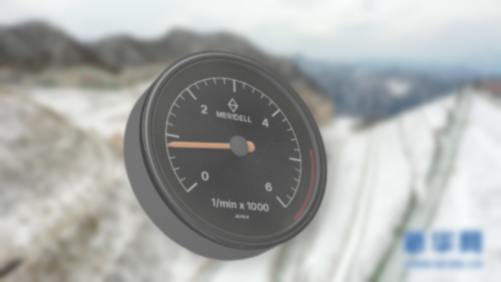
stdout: 800 rpm
